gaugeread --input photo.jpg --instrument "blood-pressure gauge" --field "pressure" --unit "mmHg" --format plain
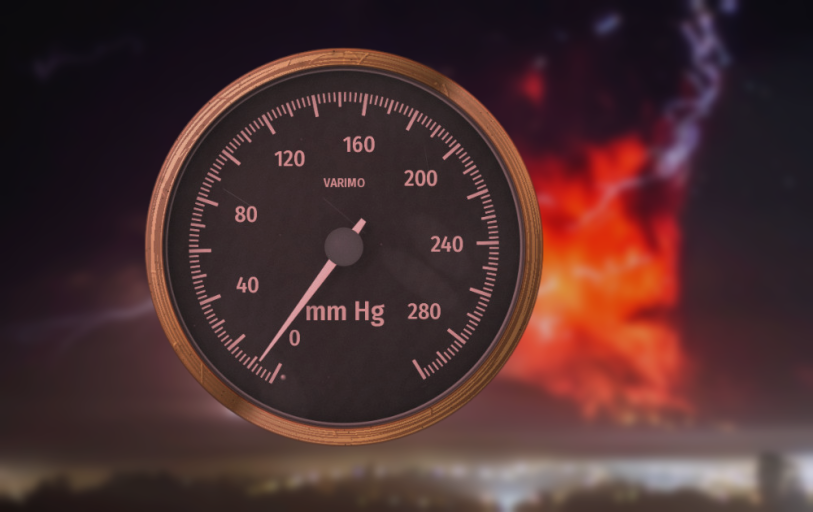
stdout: 8 mmHg
